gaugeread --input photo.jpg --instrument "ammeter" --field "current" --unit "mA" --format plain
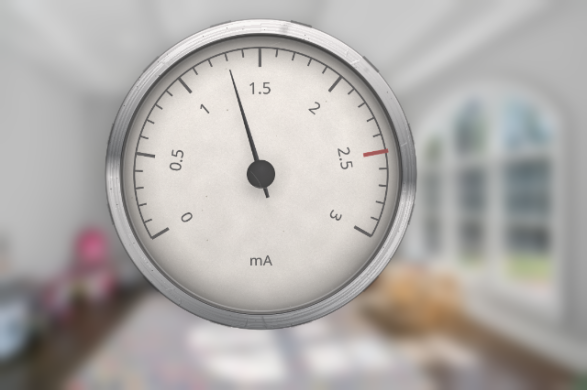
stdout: 1.3 mA
